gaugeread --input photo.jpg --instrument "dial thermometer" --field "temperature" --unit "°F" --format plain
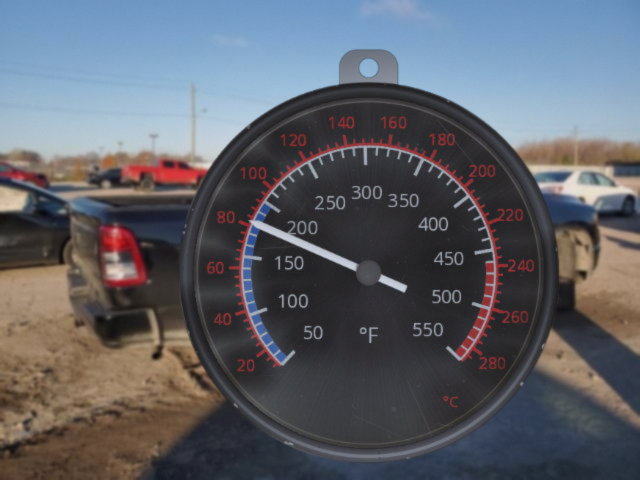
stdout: 180 °F
